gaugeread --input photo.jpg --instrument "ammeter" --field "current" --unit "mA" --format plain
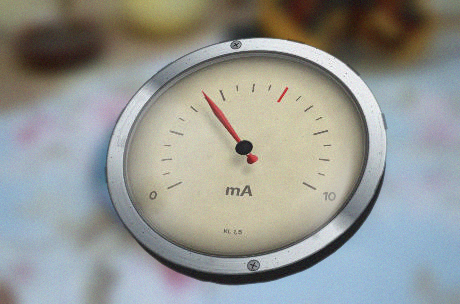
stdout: 3.5 mA
